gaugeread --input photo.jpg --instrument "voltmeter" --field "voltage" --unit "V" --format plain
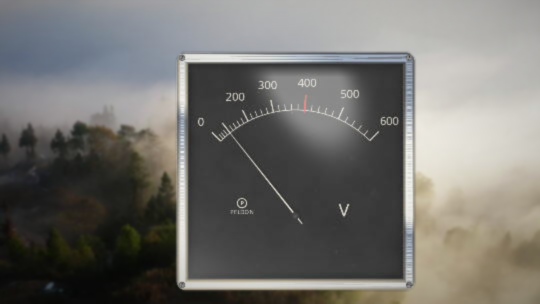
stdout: 100 V
